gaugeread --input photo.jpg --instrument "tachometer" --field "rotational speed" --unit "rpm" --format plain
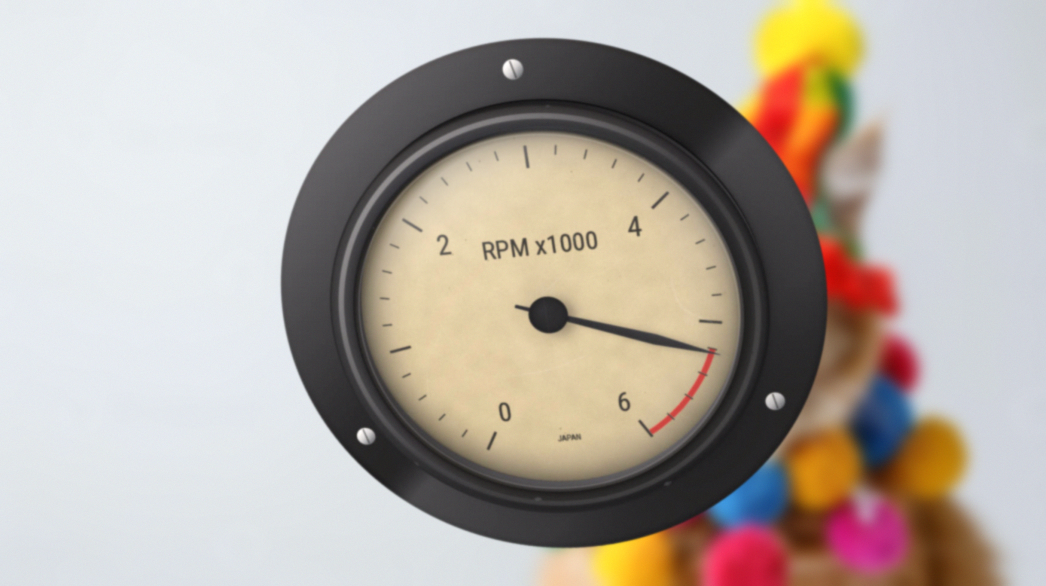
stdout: 5200 rpm
